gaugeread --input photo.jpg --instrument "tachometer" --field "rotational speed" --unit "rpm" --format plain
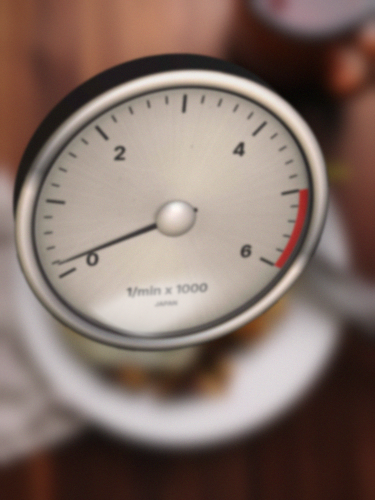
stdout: 200 rpm
